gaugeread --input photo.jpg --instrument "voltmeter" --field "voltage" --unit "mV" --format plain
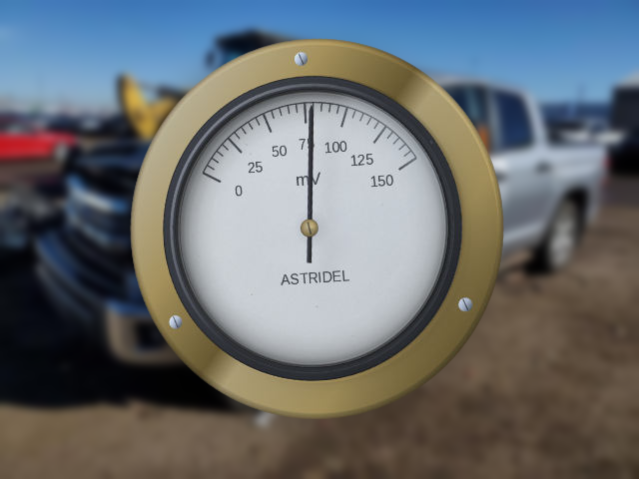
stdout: 80 mV
